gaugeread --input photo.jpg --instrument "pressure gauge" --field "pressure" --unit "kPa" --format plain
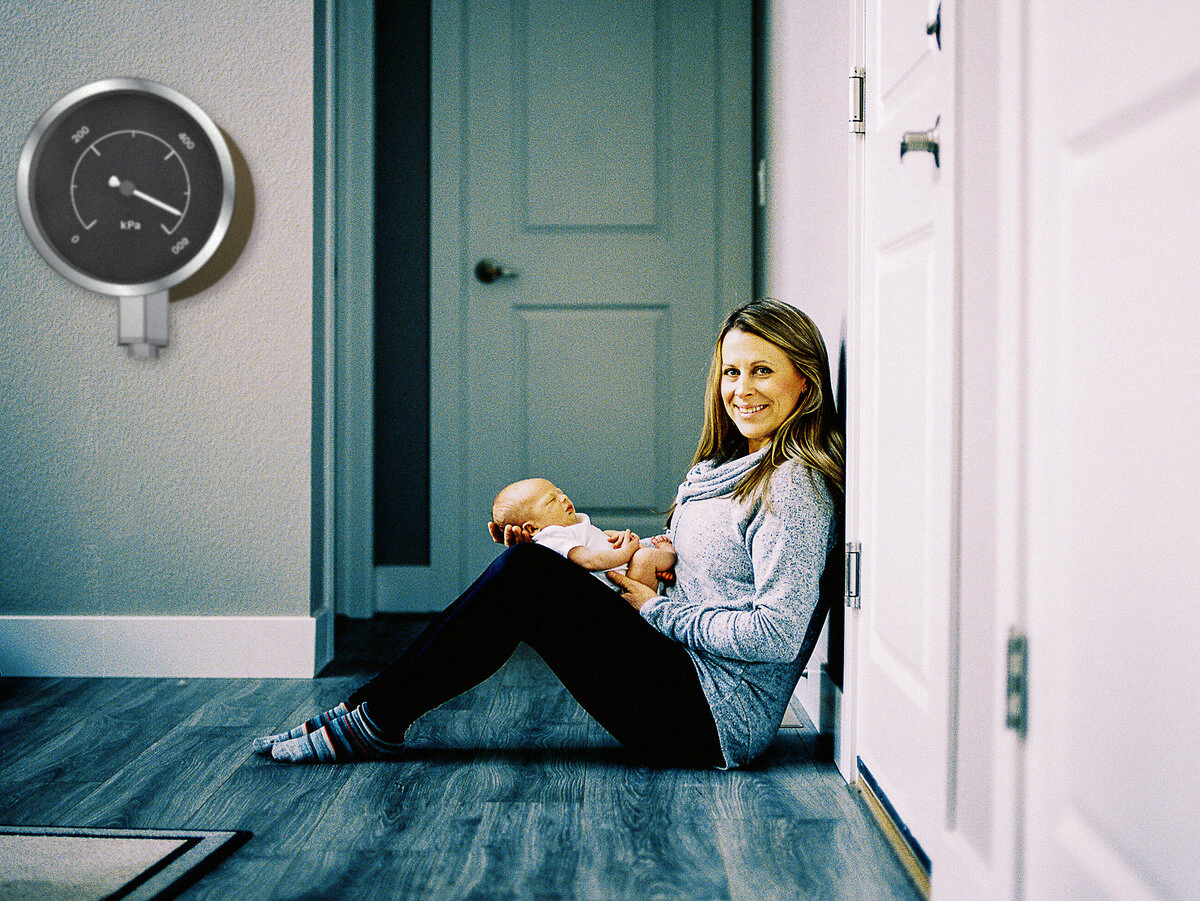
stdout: 550 kPa
